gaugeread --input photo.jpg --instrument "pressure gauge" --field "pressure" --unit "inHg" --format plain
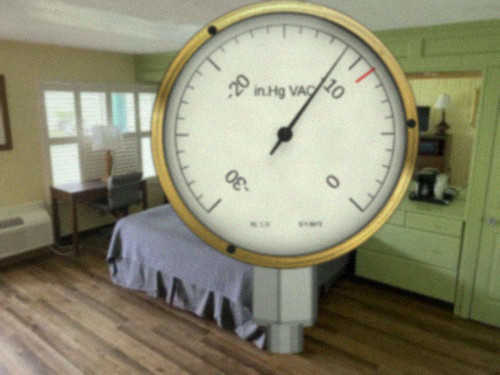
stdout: -11 inHg
